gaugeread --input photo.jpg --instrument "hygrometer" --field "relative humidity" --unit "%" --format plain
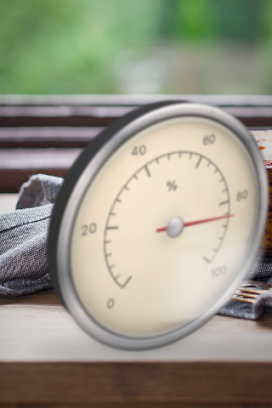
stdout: 84 %
